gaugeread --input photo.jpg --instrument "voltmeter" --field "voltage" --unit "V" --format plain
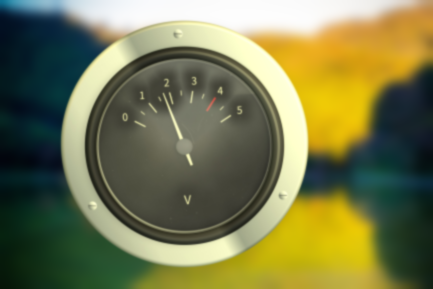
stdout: 1.75 V
